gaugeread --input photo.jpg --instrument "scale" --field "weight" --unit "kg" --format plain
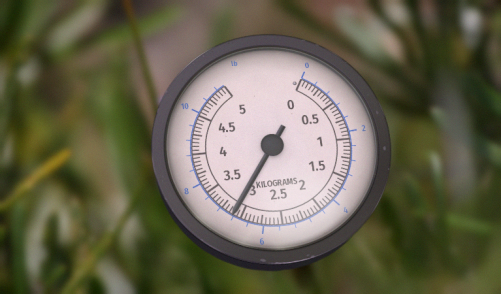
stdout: 3.1 kg
